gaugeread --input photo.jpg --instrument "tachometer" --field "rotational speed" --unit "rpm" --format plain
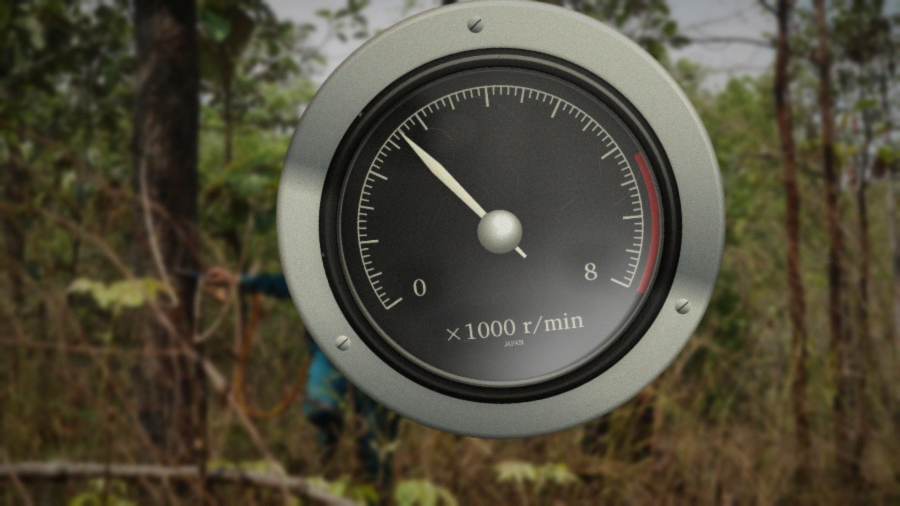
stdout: 2700 rpm
